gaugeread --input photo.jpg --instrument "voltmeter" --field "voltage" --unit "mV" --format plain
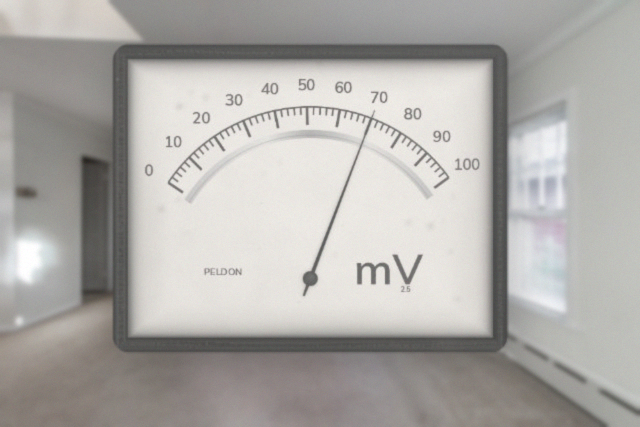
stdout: 70 mV
